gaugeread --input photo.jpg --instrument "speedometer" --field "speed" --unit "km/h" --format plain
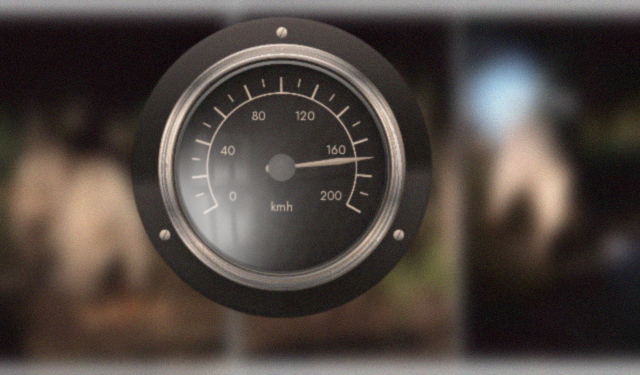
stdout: 170 km/h
